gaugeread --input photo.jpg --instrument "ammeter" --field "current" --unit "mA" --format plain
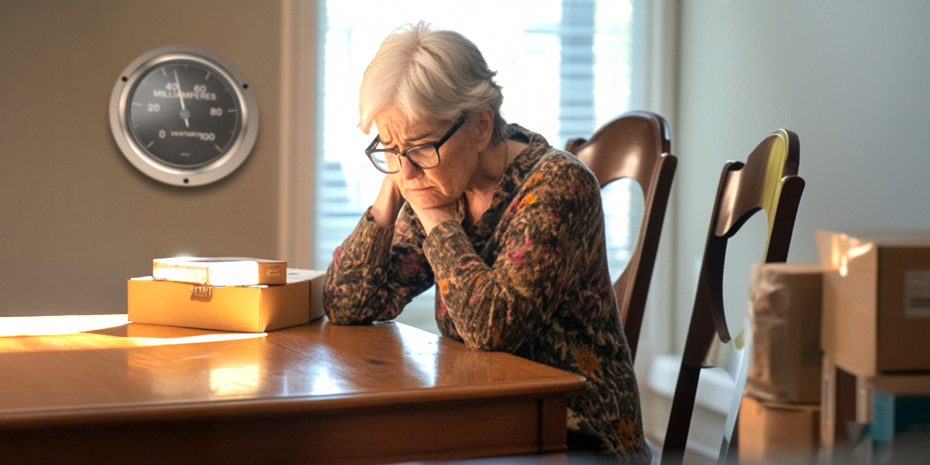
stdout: 45 mA
